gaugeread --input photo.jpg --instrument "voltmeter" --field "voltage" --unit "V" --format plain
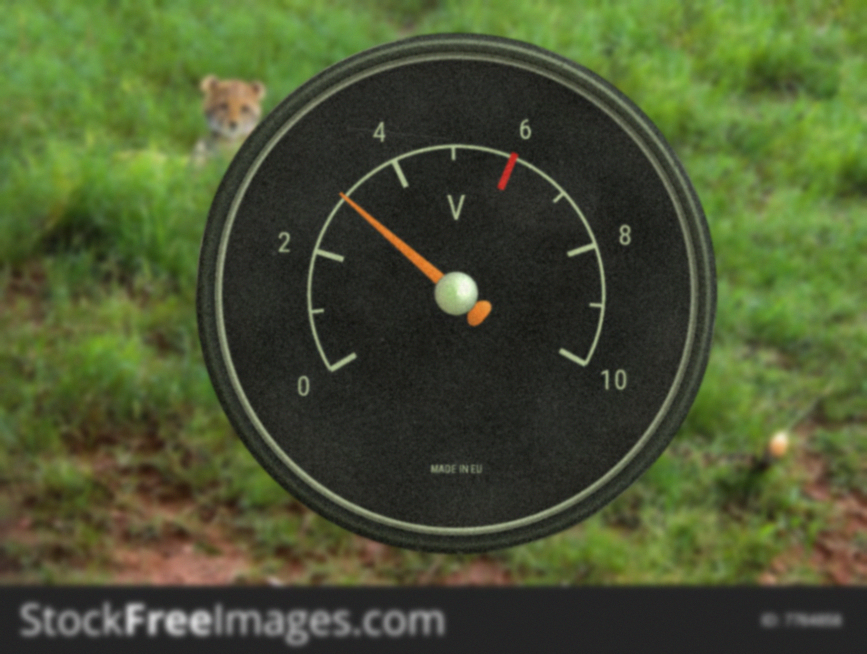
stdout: 3 V
